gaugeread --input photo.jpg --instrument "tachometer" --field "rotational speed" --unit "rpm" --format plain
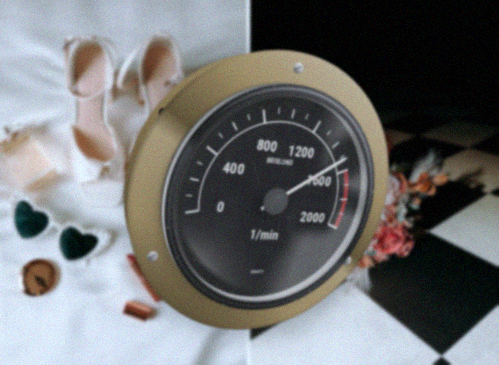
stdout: 1500 rpm
